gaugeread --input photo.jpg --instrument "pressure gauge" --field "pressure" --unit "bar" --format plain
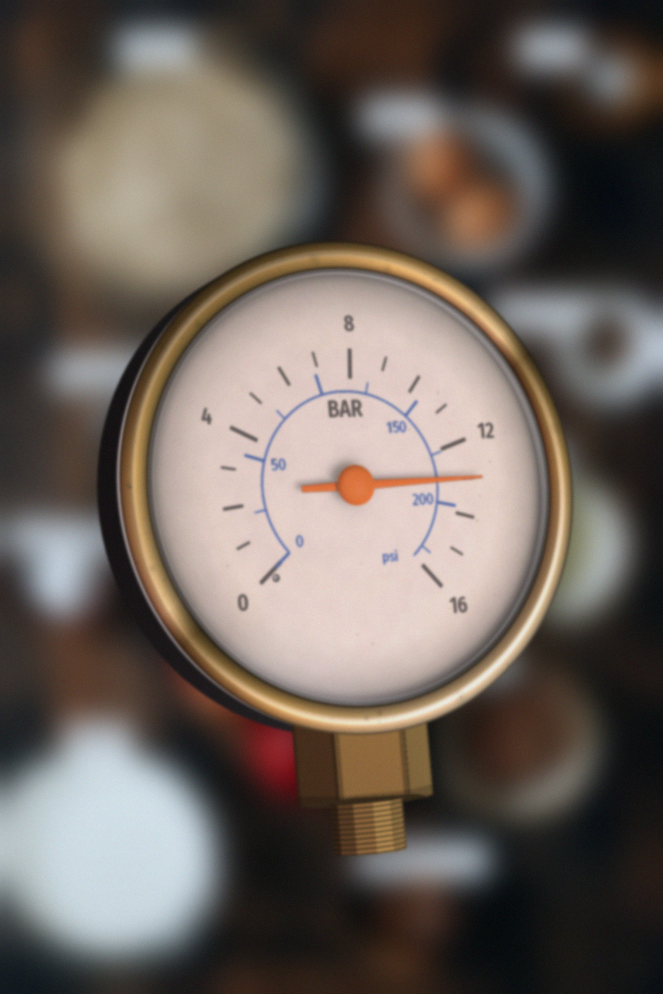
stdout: 13 bar
